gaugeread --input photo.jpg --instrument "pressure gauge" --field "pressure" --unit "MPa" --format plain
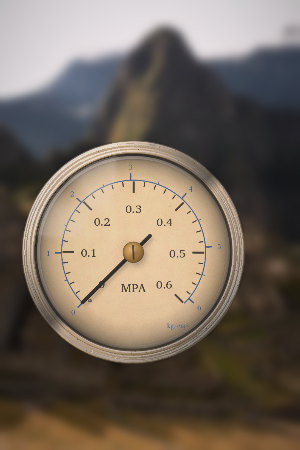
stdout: 0 MPa
